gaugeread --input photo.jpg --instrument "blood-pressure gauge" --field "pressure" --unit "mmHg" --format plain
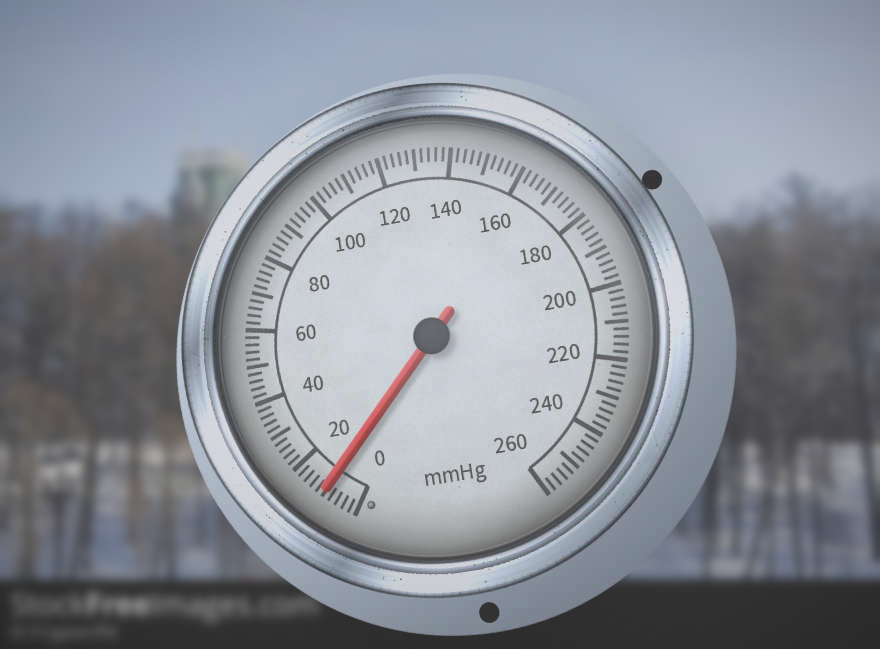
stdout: 10 mmHg
